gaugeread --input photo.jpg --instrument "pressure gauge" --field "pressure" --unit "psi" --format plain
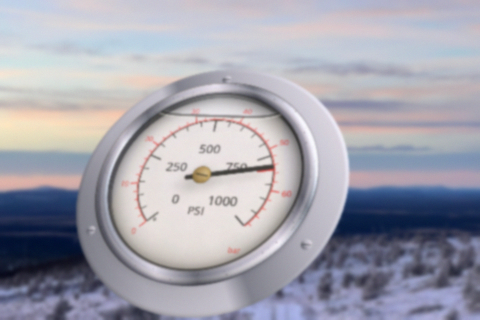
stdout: 800 psi
